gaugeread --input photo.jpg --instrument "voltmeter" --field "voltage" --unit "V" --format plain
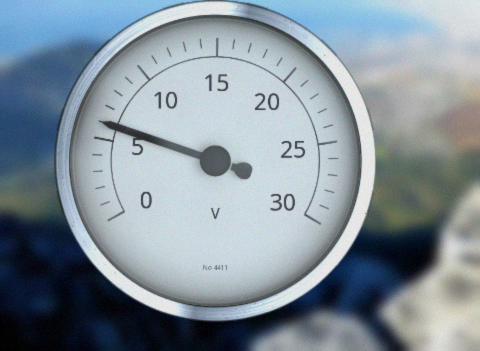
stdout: 6 V
